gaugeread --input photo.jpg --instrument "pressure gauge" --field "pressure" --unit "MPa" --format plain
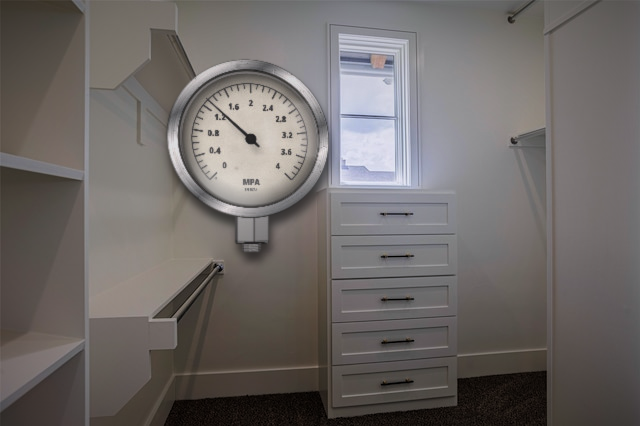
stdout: 1.3 MPa
